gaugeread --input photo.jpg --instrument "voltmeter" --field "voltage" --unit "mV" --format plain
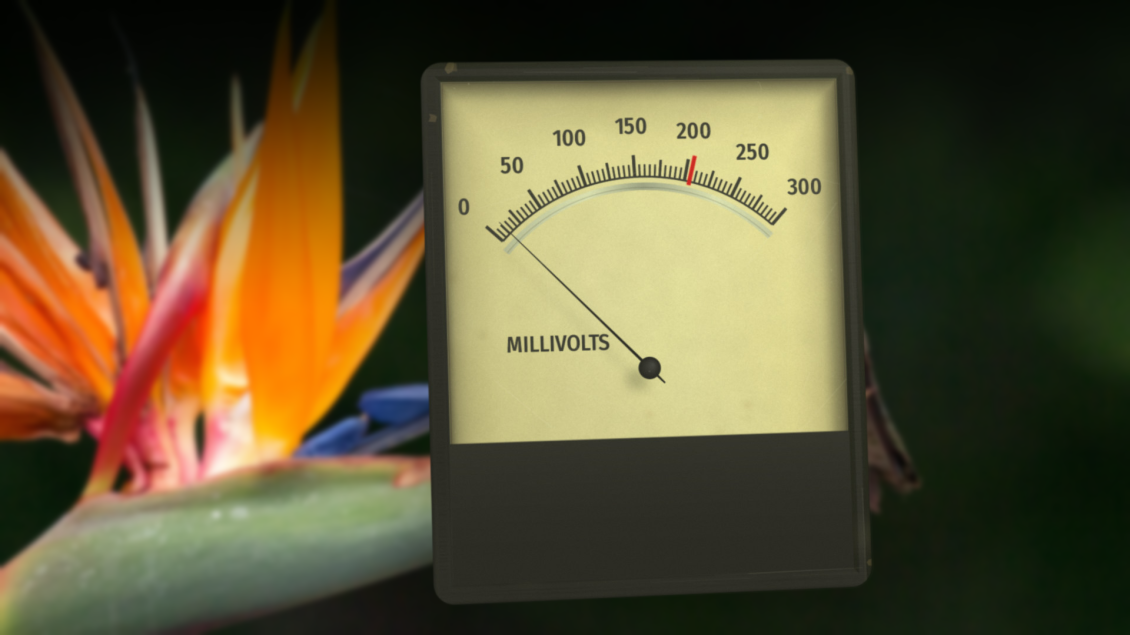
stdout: 10 mV
